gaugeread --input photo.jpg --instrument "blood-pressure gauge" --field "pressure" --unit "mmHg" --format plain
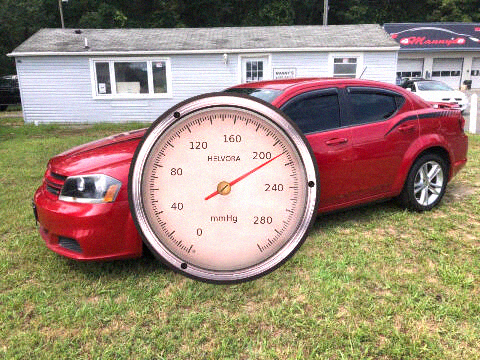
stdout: 210 mmHg
